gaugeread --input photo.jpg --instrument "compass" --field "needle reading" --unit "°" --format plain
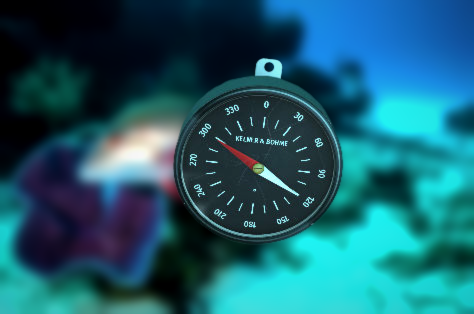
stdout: 300 °
